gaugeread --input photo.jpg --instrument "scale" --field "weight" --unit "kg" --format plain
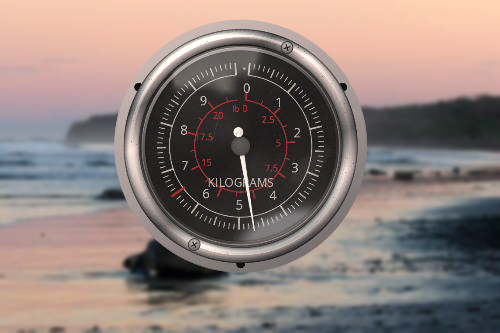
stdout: 4.7 kg
